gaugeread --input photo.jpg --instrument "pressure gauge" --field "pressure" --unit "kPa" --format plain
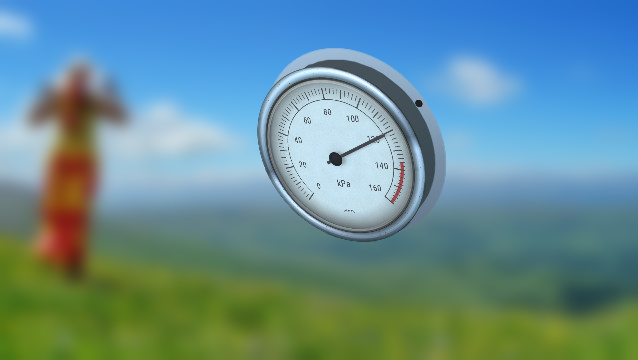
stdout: 120 kPa
